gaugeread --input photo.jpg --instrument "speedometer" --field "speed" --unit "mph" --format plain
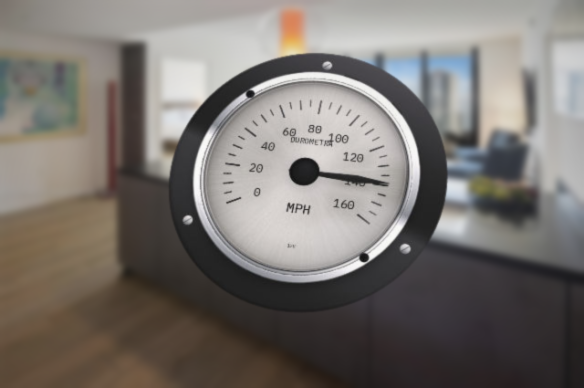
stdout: 140 mph
